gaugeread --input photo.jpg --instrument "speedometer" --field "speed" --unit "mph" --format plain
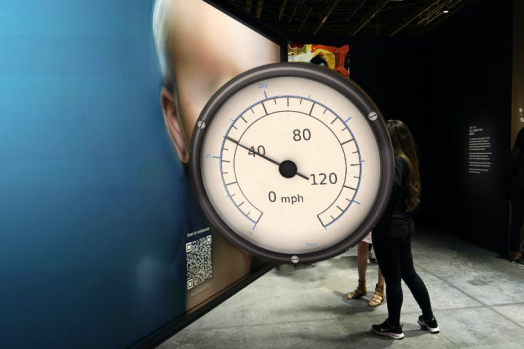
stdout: 40 mph
